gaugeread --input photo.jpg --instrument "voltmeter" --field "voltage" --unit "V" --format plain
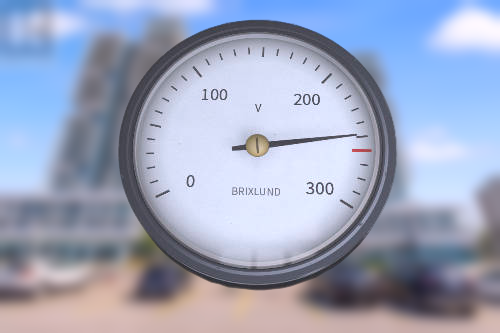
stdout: 250 V
